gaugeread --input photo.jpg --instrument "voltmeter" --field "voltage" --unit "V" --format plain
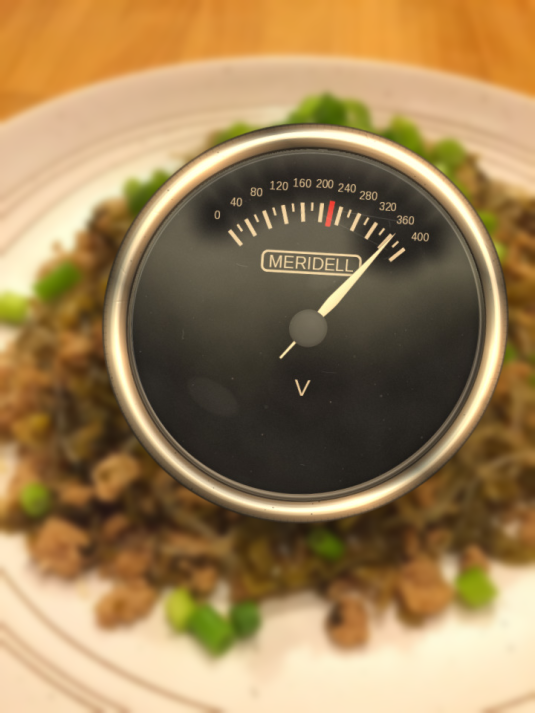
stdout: 360 V
